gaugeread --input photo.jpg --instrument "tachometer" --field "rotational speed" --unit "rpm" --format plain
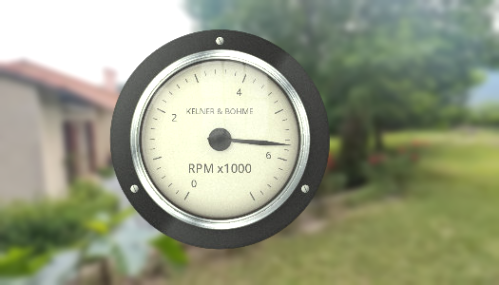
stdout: 5700 rpm
